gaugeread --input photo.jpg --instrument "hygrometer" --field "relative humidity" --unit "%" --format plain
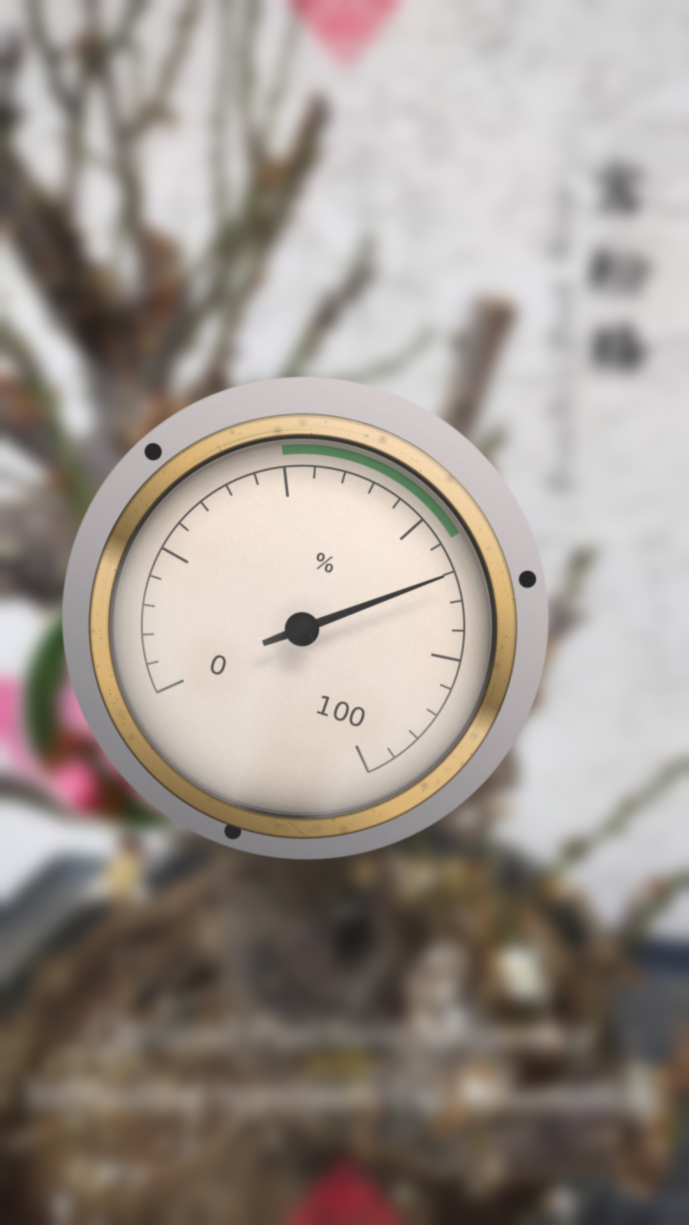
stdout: 68 %
